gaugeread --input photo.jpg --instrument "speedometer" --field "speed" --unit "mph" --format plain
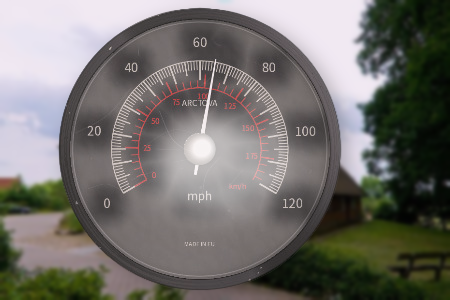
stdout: 65 mph
